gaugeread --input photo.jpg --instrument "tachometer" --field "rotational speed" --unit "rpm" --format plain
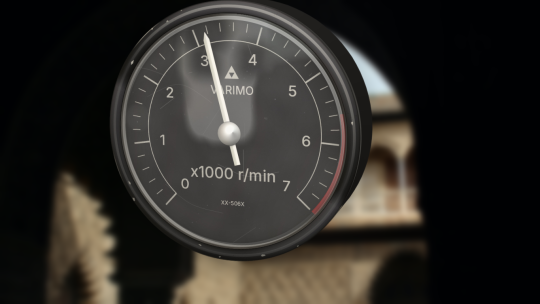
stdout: 3200 rpm
